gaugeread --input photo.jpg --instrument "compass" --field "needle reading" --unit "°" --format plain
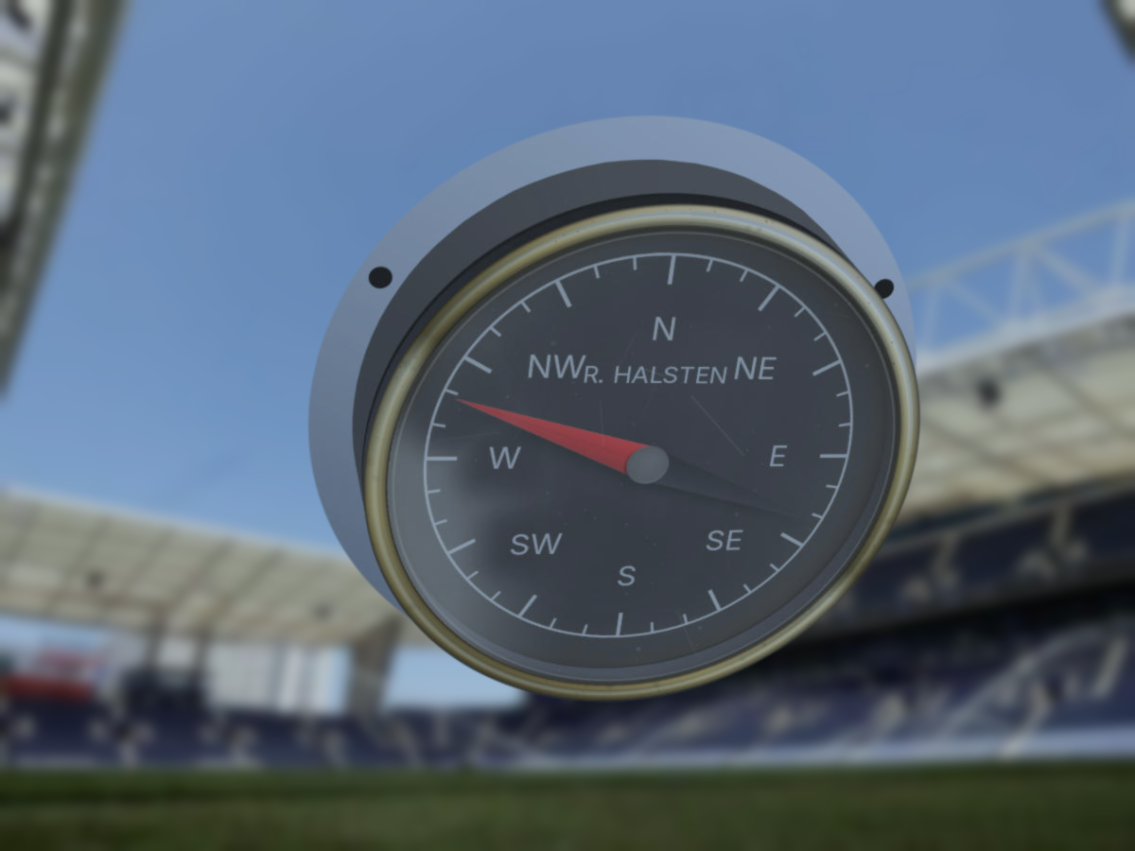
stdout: 290 °
